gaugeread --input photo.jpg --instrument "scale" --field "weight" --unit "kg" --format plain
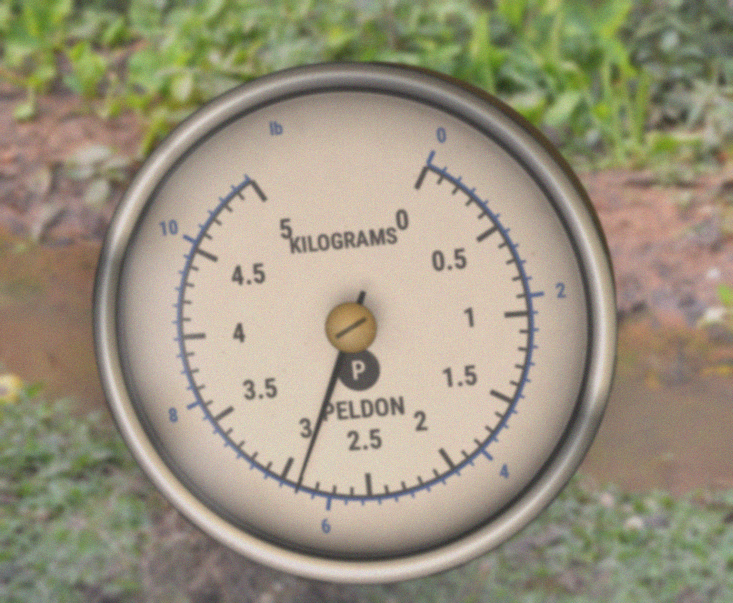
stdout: 2.9 kg
